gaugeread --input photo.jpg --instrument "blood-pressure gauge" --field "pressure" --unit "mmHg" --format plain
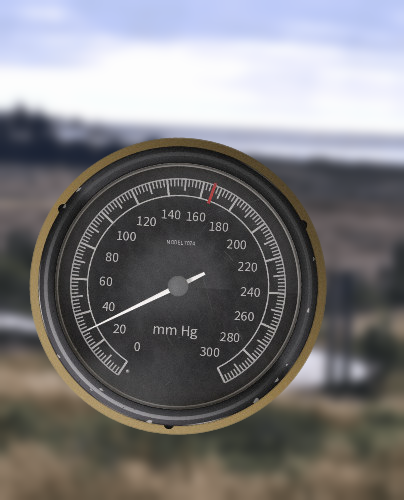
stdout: 30 mmHg
